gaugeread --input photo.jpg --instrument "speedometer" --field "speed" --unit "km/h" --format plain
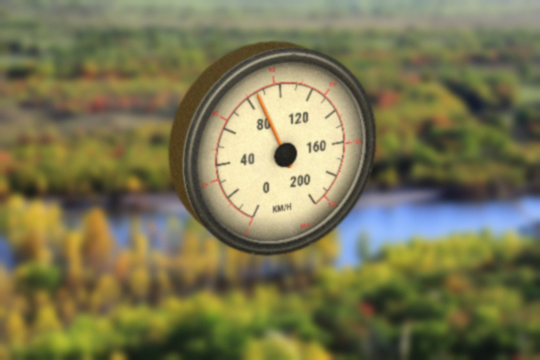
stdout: 85 km/h
